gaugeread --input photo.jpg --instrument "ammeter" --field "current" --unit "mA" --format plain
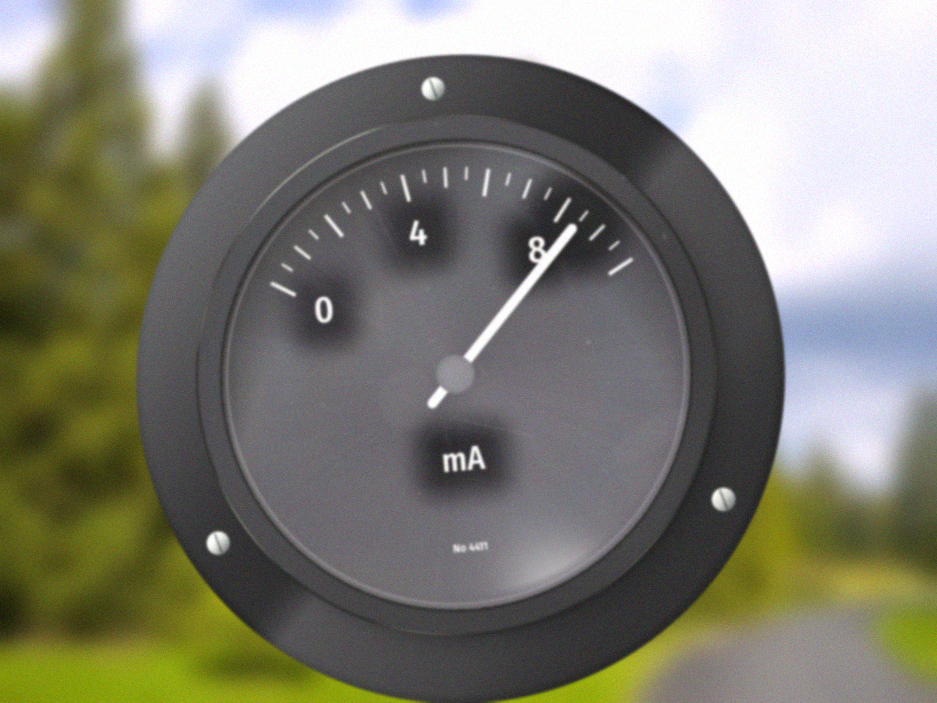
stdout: 8.5 mA
